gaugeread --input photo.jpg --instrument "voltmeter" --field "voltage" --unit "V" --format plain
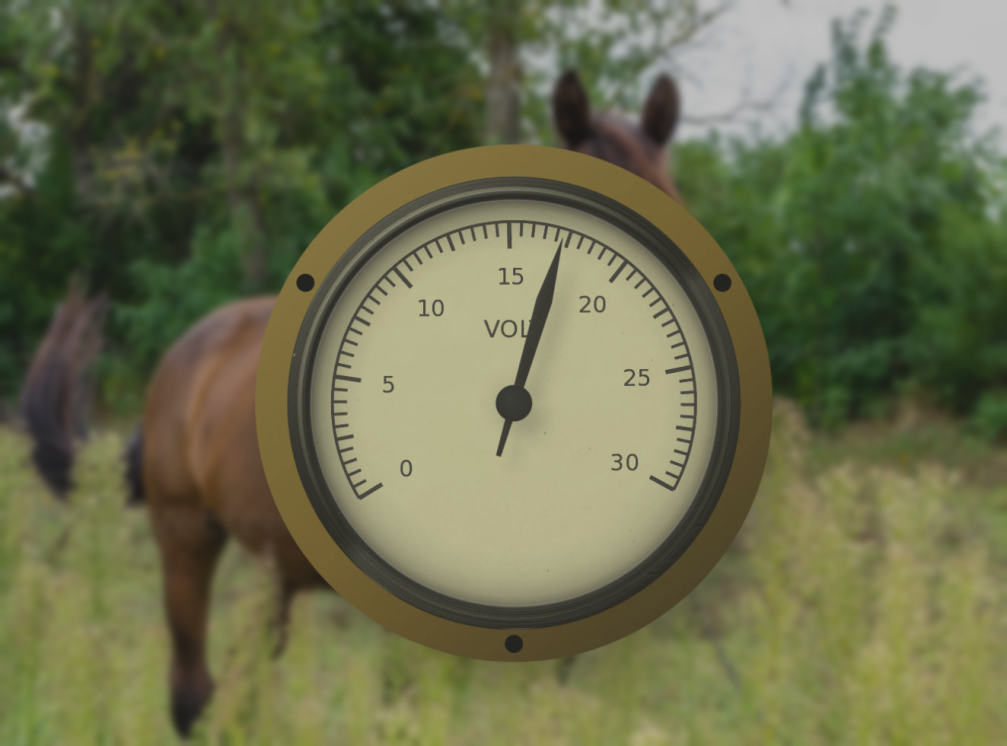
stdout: 17.25 V
